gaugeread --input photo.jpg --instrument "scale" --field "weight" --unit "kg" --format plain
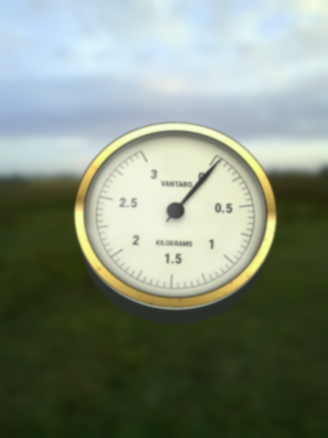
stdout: 0.05 kg
